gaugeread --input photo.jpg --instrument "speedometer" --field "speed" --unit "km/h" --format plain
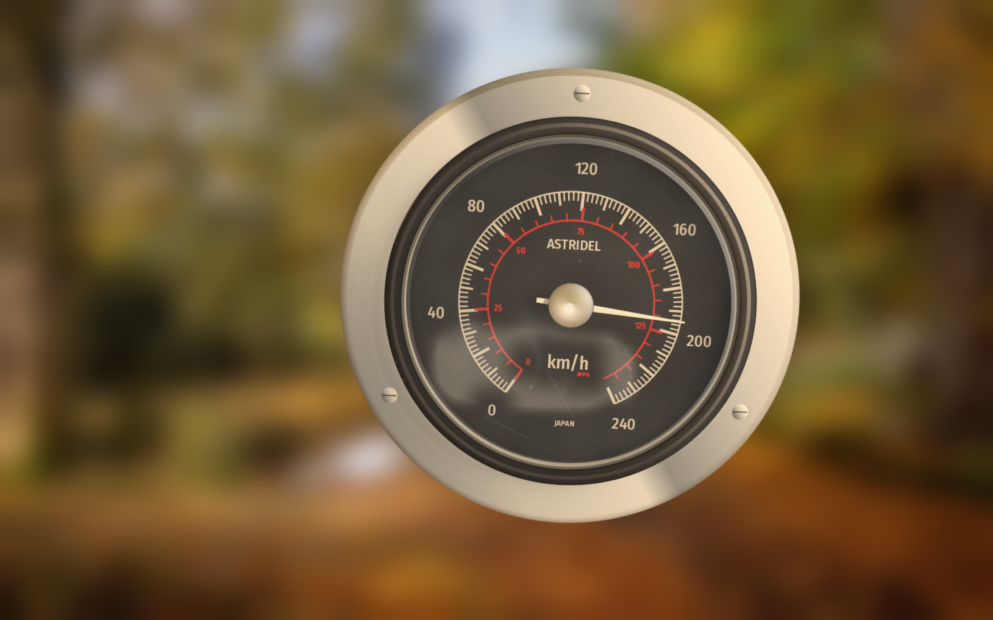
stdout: 194 km/h
